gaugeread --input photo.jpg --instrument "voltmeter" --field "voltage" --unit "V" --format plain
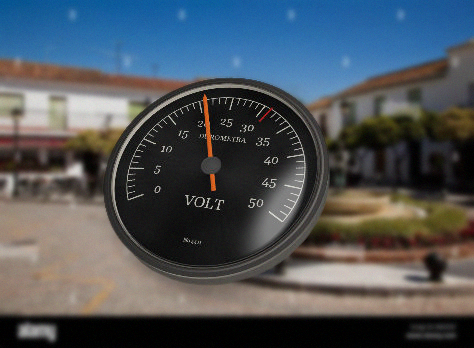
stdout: 21 V
